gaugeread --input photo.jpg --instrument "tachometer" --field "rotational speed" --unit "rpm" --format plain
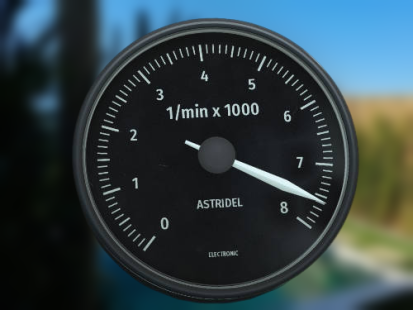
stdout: 7600 rpm
